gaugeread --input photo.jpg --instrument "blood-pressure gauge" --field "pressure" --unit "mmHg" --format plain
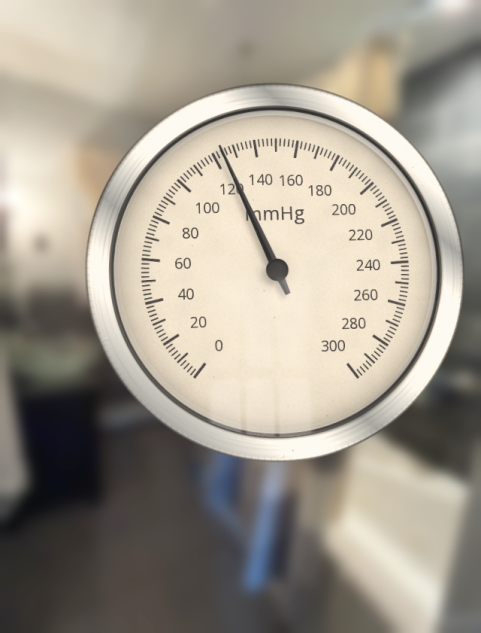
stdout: 124 mmHg
